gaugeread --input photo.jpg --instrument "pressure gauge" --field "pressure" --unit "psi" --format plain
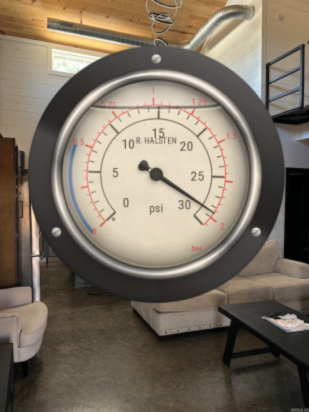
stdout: 28.5 psi
